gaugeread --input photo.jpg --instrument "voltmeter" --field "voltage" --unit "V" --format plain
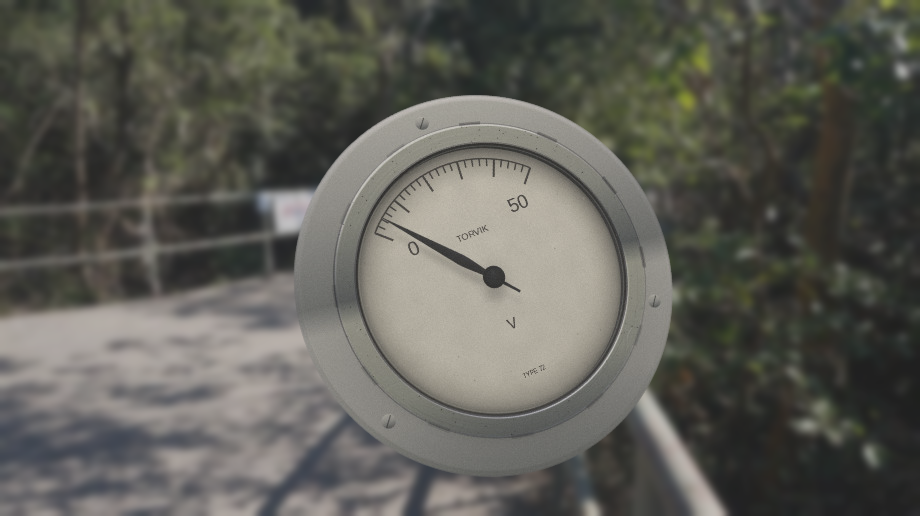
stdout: 4 V
